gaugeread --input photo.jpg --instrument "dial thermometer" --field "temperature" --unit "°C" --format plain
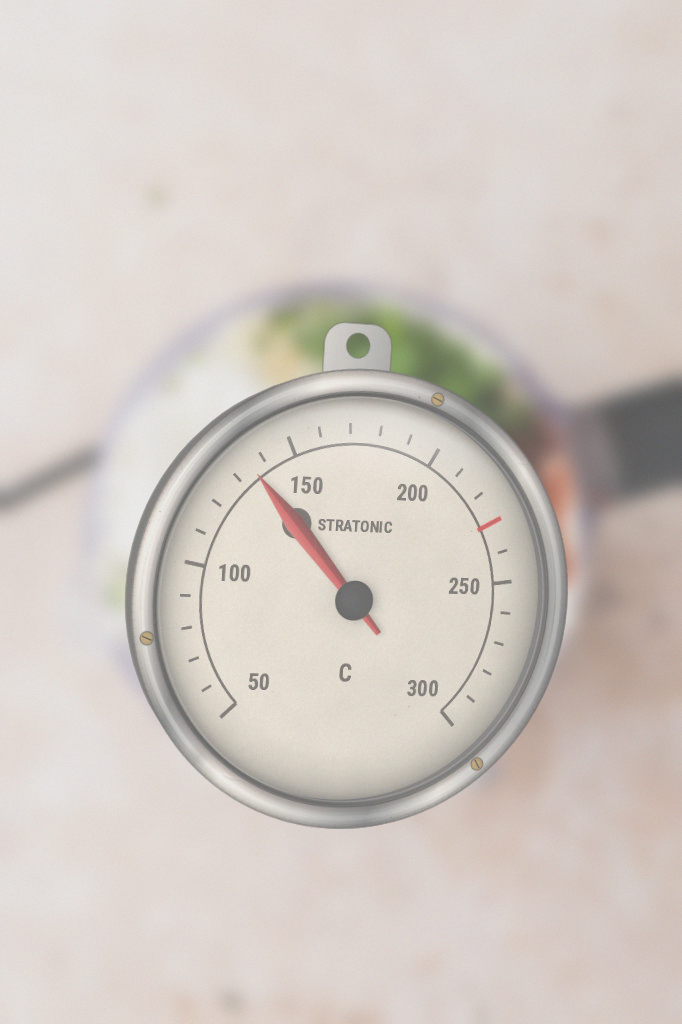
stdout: 135 °C
